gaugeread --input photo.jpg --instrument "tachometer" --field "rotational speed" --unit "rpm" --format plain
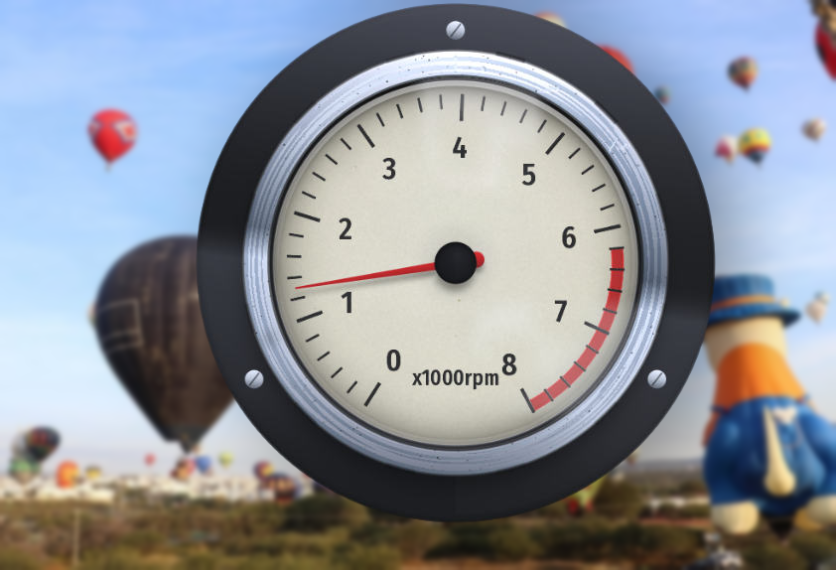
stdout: 1300 rpm
